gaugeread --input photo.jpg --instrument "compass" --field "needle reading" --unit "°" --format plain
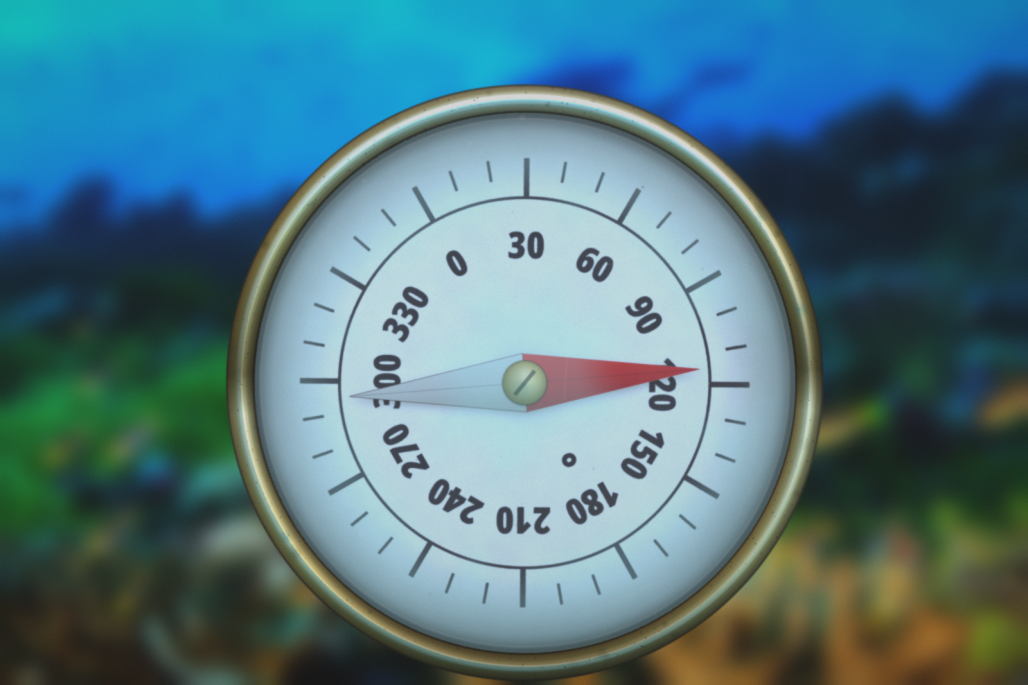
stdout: 115 °
